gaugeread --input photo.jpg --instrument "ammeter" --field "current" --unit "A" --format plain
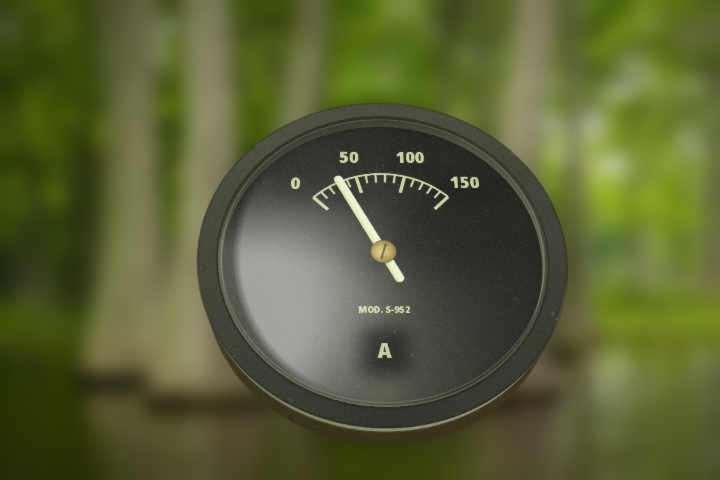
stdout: 30 A
